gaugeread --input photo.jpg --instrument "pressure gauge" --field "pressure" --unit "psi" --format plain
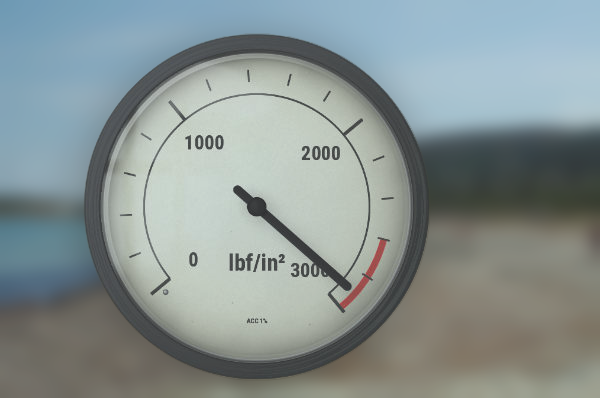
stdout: 2900 psi
